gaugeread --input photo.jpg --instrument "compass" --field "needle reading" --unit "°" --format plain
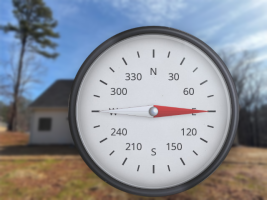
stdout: 90 °
